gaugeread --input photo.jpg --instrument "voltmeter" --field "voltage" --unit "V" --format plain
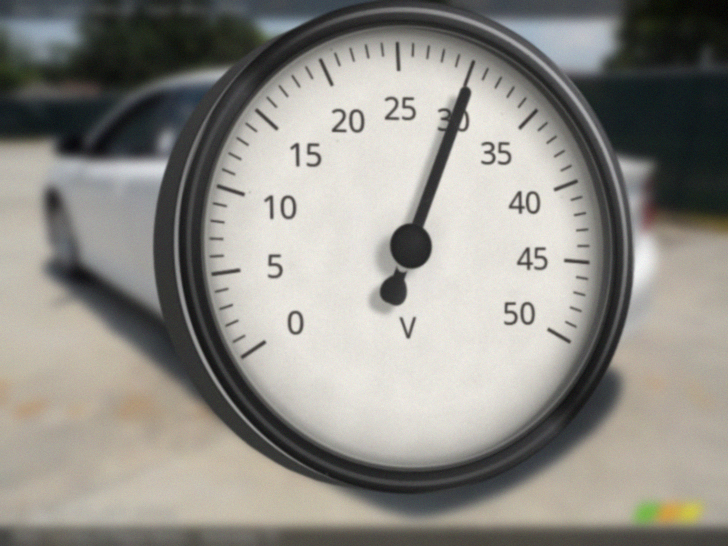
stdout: 30 V
